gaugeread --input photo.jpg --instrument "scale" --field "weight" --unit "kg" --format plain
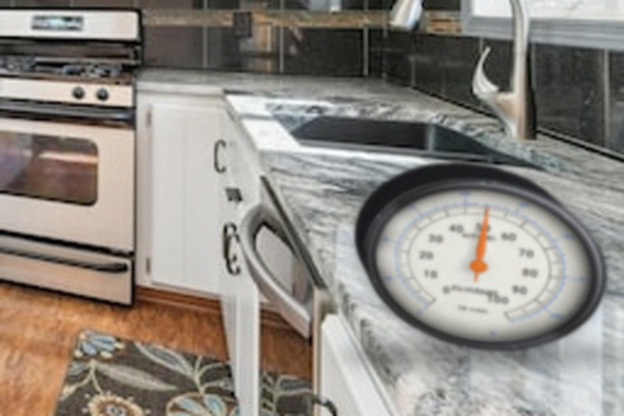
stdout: 50 kg
